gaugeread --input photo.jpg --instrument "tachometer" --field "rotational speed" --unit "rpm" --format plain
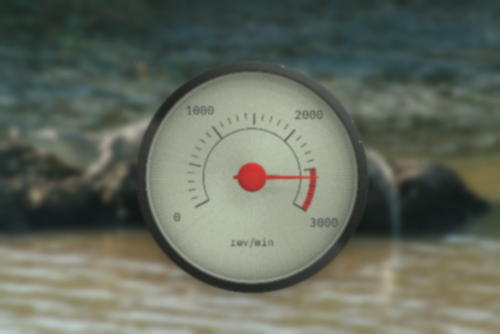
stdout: 2600 rpm
